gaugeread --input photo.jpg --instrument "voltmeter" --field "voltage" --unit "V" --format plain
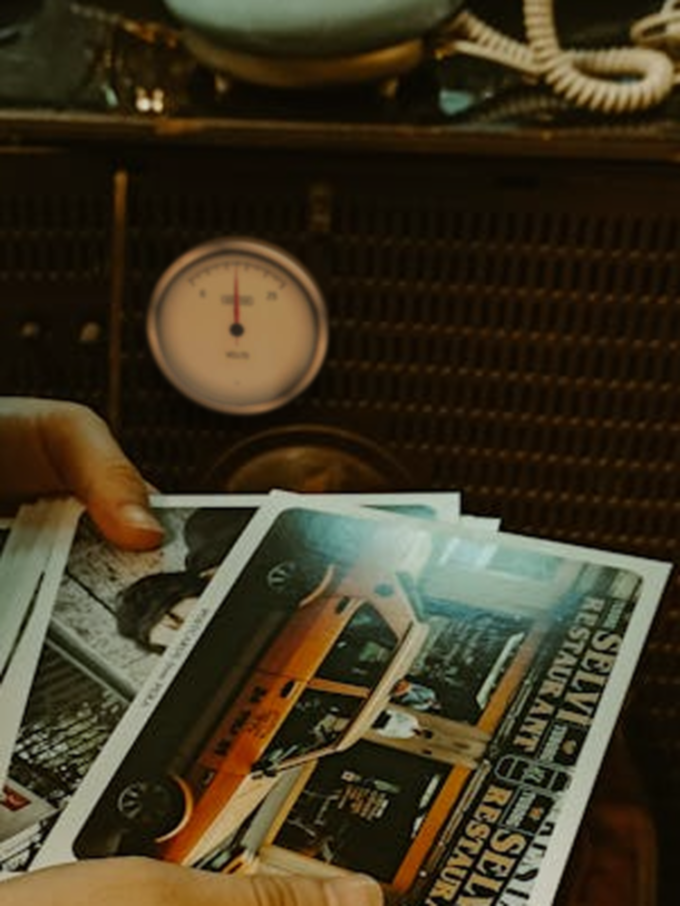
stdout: 12.5 V
